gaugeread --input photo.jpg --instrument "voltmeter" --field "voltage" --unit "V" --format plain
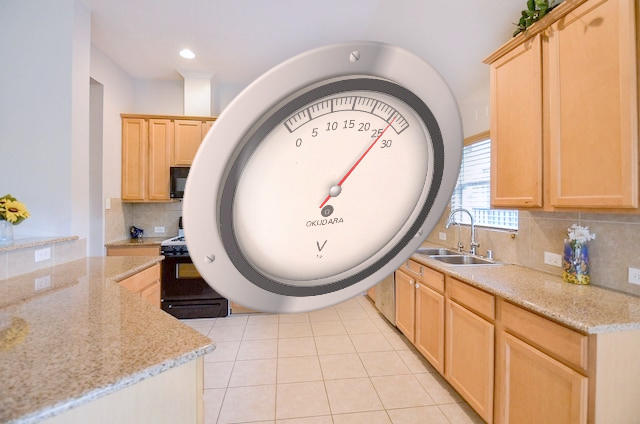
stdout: 25 V
